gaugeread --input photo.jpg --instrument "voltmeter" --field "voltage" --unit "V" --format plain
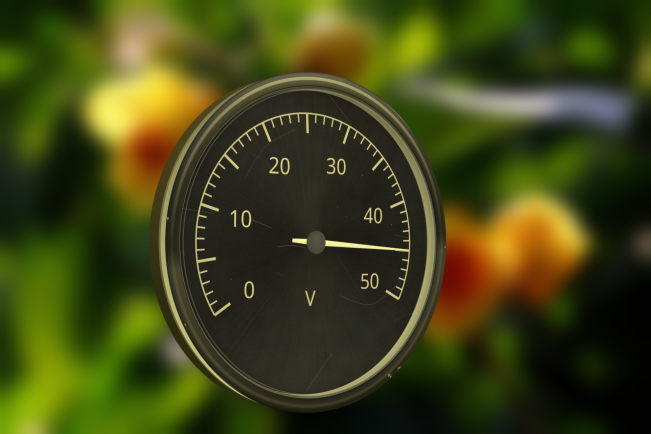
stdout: 45 V
